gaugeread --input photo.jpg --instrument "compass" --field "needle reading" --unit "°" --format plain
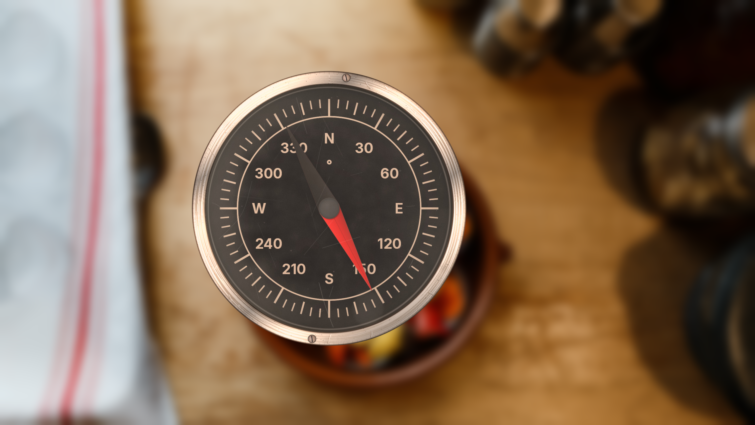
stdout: 152.5 °
